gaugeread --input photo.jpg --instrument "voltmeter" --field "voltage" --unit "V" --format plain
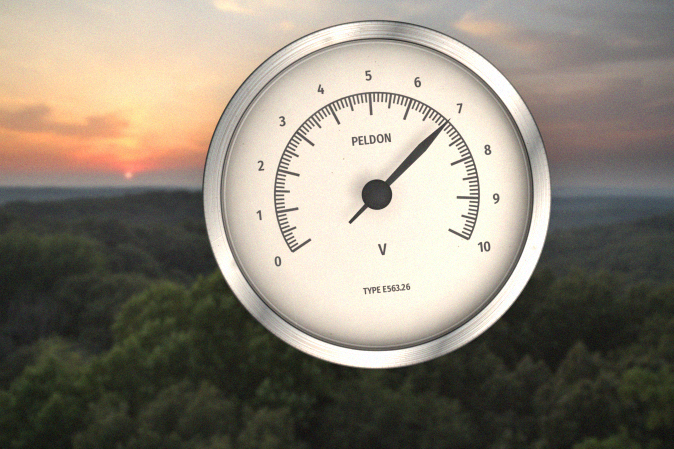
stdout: 7 V
